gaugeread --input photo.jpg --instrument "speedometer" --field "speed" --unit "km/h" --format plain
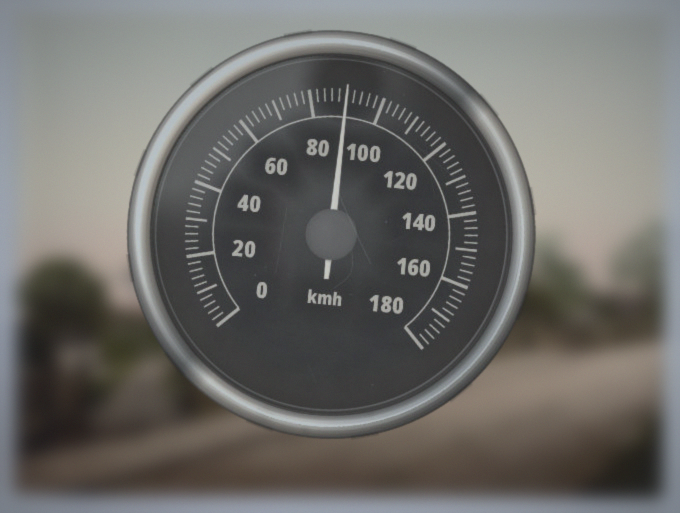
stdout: 90 km/h
